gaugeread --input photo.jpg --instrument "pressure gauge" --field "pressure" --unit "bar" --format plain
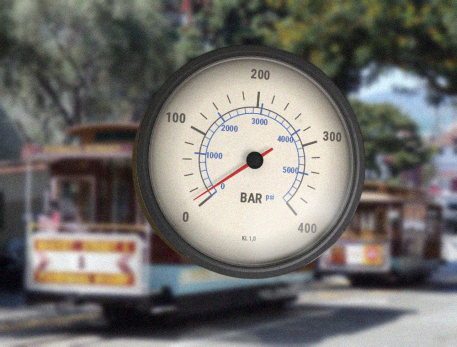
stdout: 10 bar
